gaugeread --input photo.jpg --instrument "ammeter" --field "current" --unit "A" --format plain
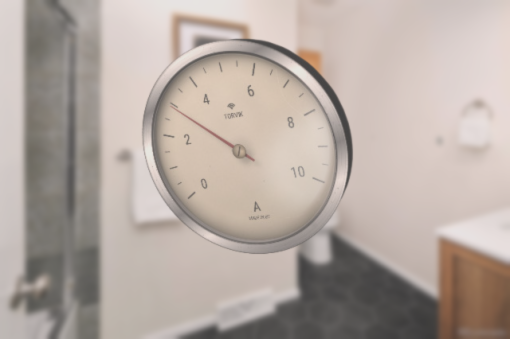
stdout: 3 A
